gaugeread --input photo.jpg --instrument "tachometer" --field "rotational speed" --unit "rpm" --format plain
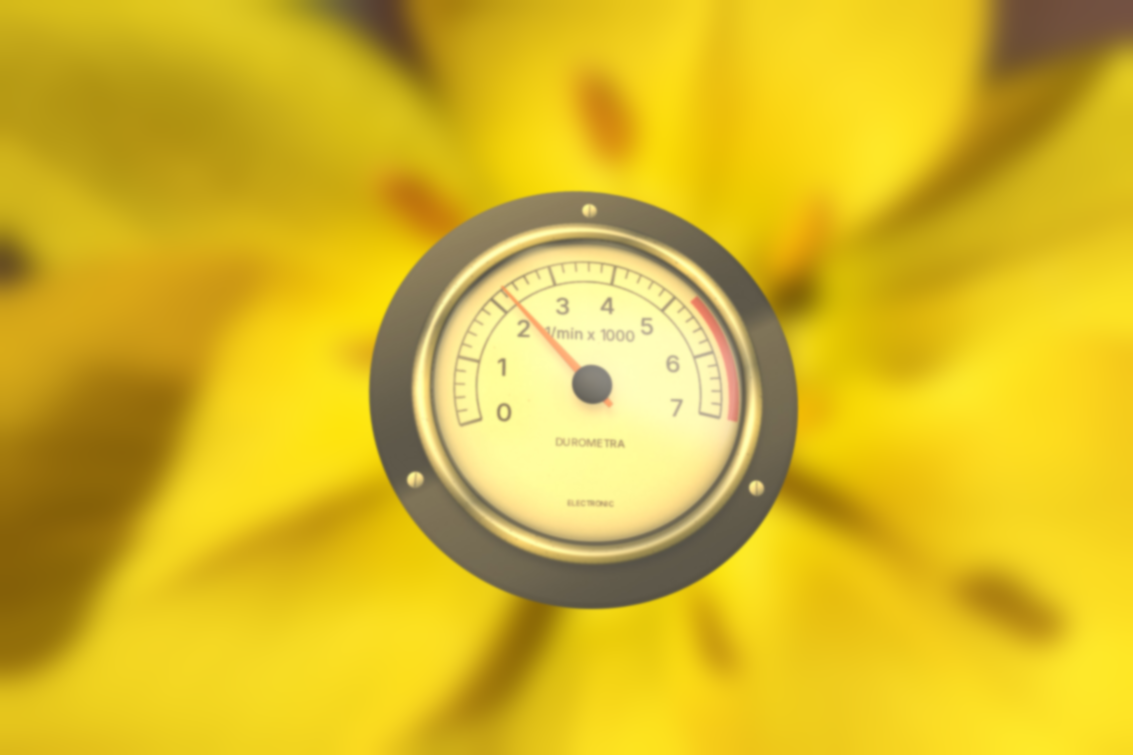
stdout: 2200 rpm
